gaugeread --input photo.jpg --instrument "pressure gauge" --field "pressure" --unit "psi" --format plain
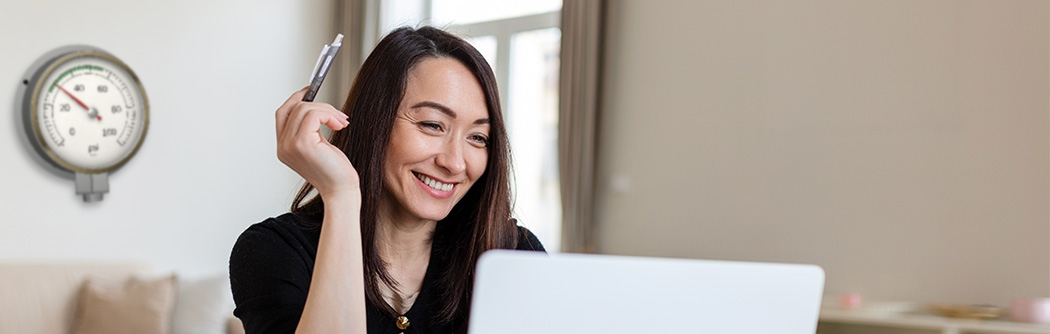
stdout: 30 psi
